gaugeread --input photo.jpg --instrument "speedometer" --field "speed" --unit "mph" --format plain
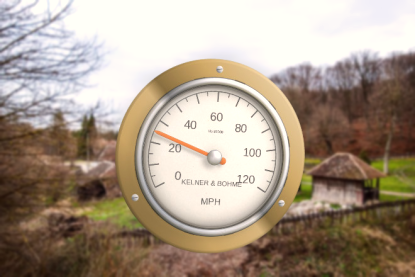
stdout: 25 mph
